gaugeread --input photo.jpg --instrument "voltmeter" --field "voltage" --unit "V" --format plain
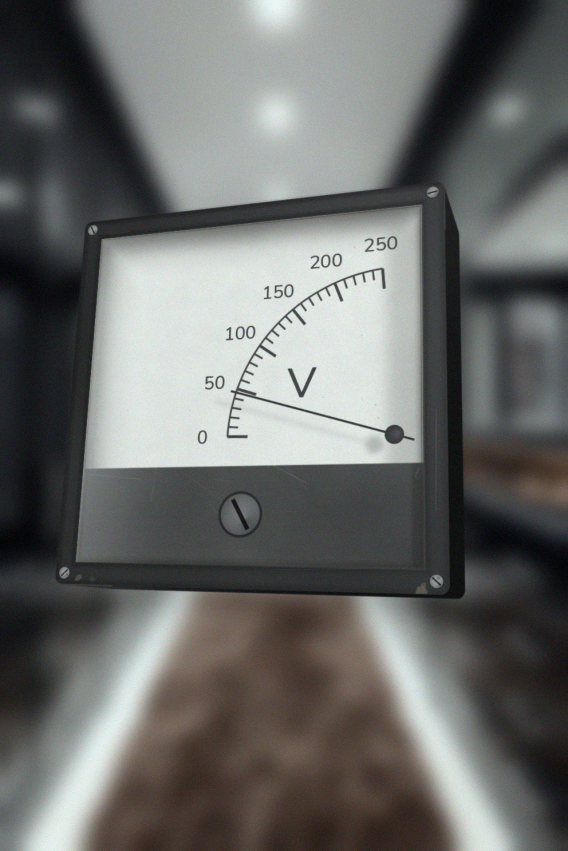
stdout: 45 V
